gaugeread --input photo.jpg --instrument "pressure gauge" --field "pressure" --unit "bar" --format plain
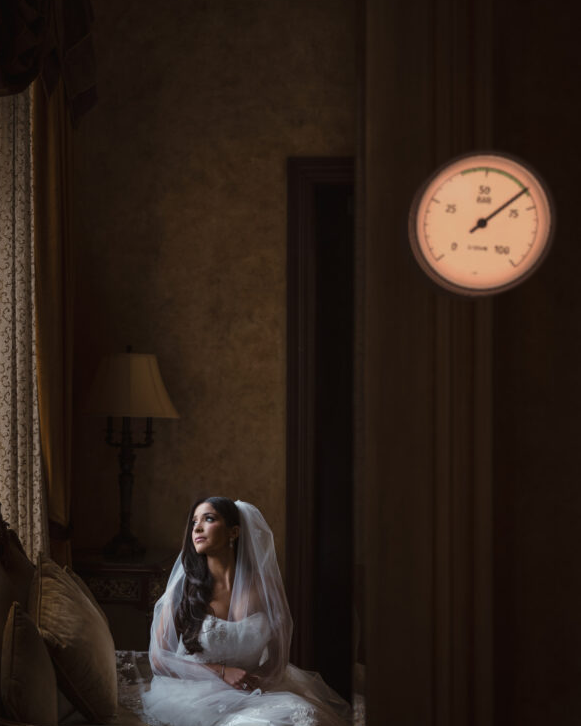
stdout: 67.5 bar
